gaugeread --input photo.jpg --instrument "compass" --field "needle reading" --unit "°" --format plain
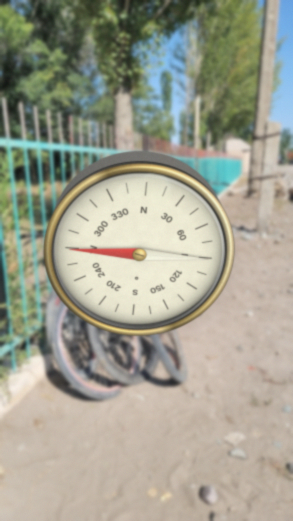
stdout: 270 °
